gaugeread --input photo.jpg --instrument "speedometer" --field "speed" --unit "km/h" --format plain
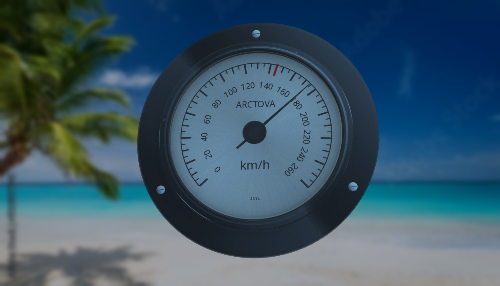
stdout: 175 km/h
